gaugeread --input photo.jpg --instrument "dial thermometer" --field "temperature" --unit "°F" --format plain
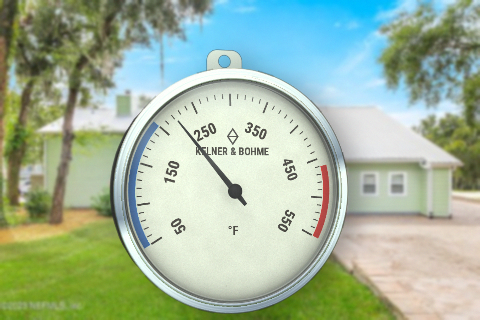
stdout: 220 °F
